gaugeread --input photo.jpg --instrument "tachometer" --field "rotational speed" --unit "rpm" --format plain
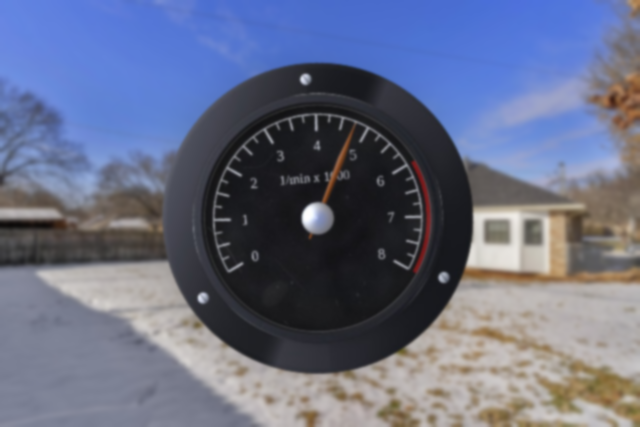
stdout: 4750 rpm
